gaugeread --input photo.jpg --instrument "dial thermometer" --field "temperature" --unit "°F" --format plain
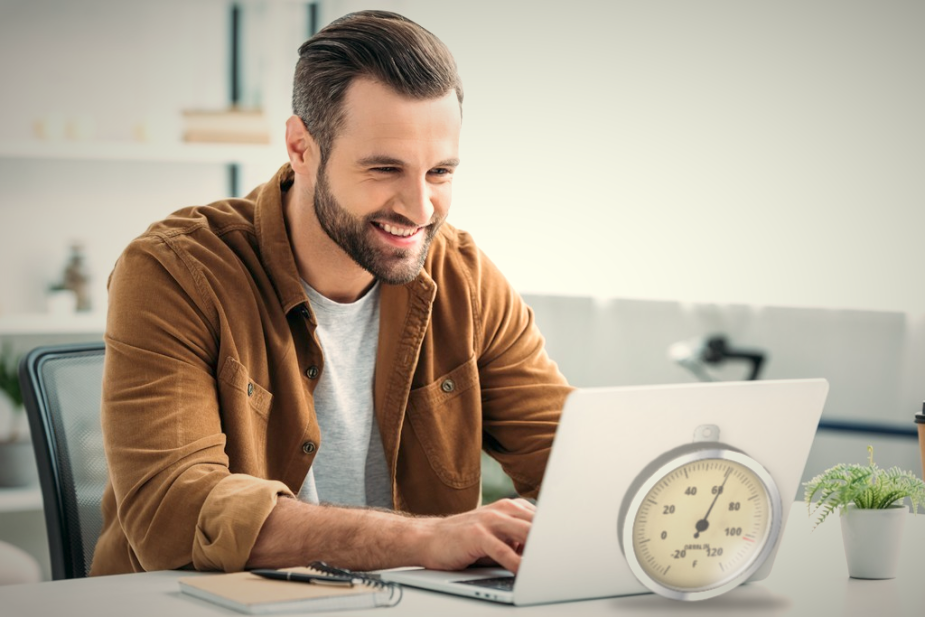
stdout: 60 °F
